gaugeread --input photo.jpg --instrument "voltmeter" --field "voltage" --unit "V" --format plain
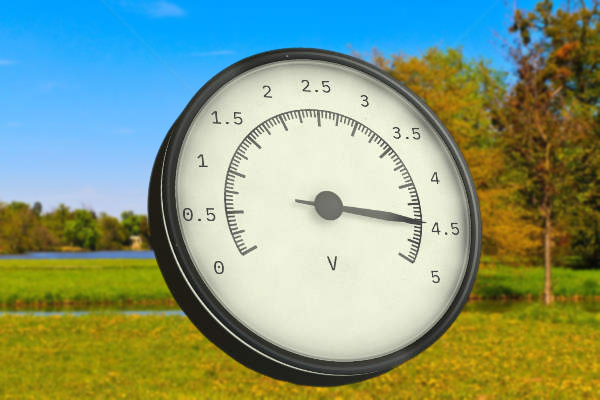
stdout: 4.5 V
